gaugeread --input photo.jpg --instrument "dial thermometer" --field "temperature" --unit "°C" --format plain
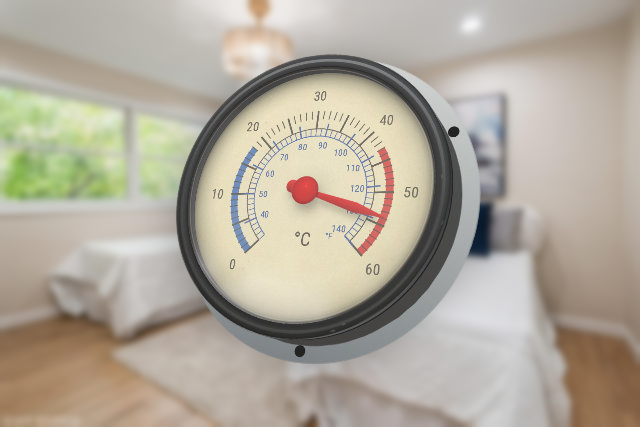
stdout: 54 °C
